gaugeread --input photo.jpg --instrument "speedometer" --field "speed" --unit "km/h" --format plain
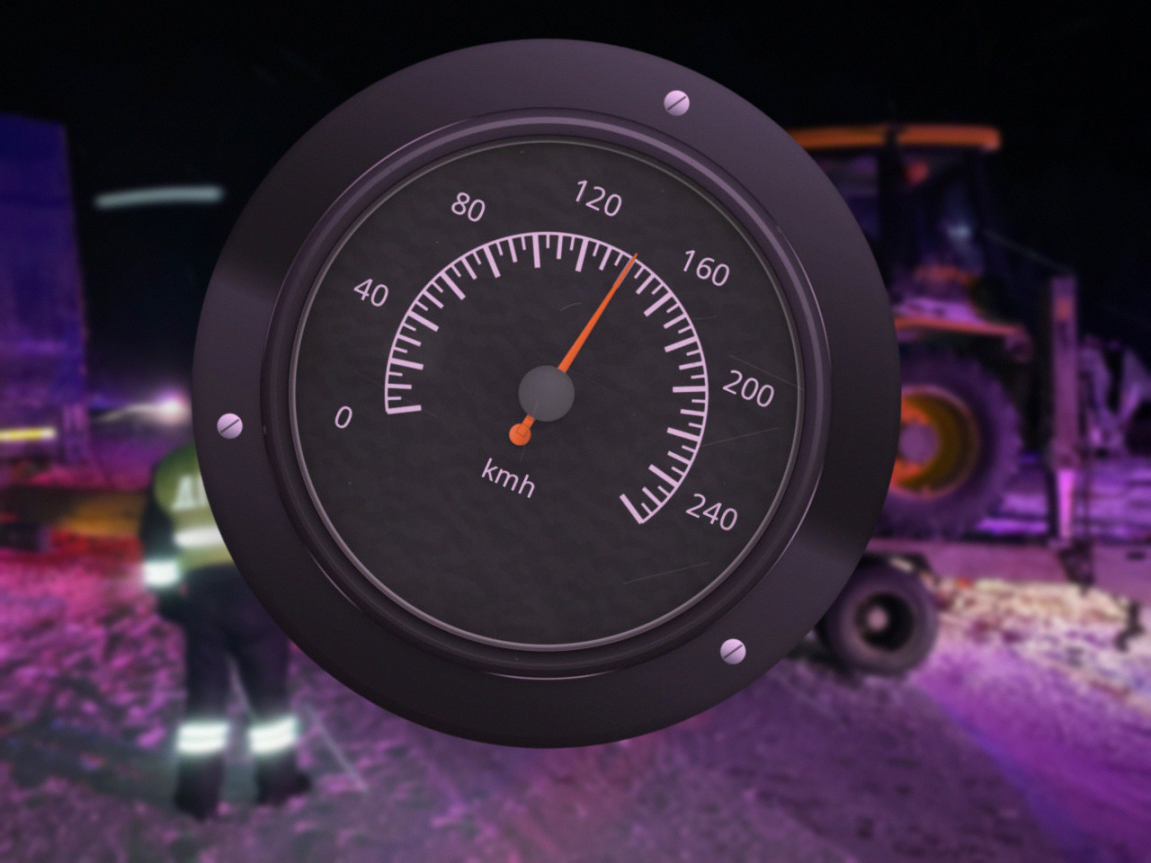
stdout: 140 km/h
